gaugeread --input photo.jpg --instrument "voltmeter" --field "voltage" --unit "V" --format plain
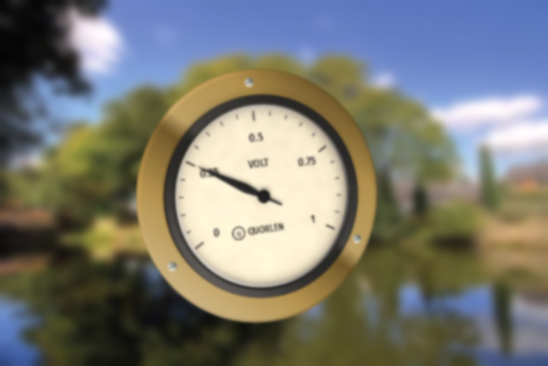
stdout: 0.25 V
